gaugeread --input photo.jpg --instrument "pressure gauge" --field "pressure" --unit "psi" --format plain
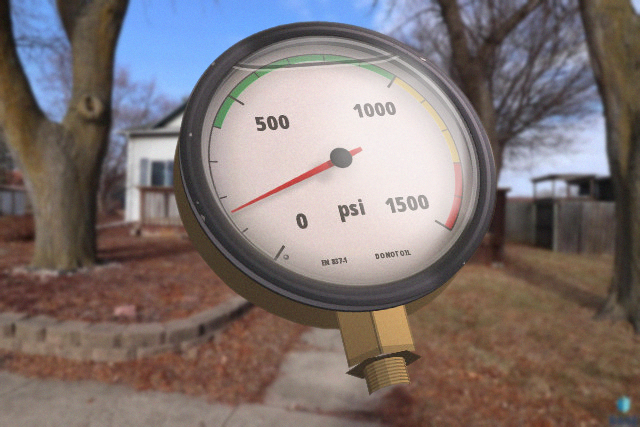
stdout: 150 psi
